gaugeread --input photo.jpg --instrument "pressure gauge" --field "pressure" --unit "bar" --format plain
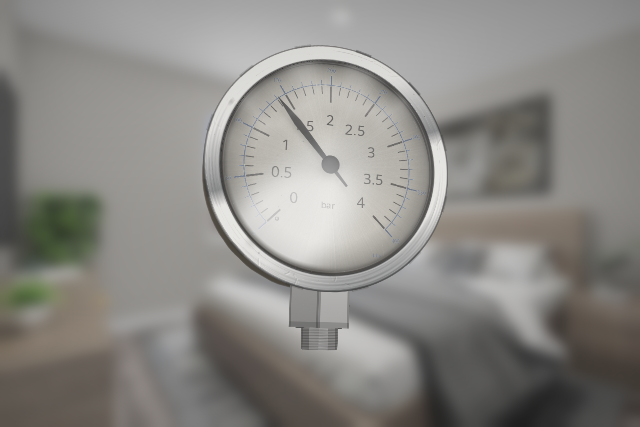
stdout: 1.4 bar
